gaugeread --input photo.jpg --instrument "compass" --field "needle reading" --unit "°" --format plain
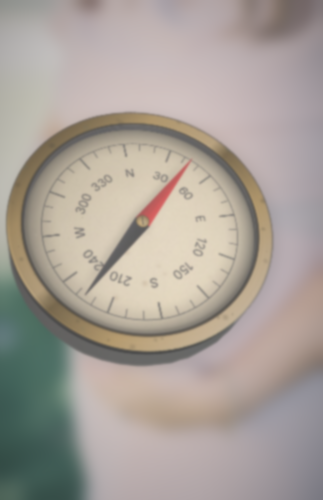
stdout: 45 °
